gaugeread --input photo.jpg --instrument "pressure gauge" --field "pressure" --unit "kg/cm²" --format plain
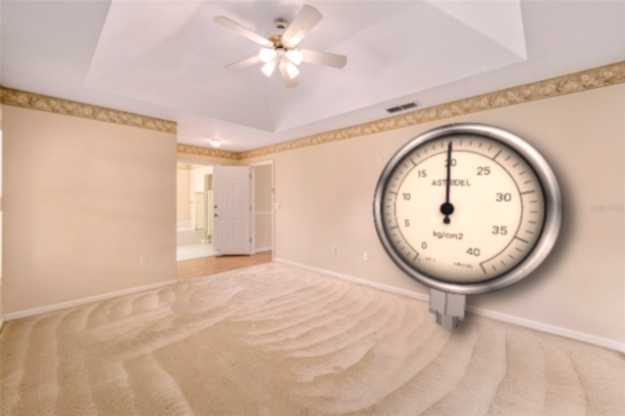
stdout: 20 kg/cm²
